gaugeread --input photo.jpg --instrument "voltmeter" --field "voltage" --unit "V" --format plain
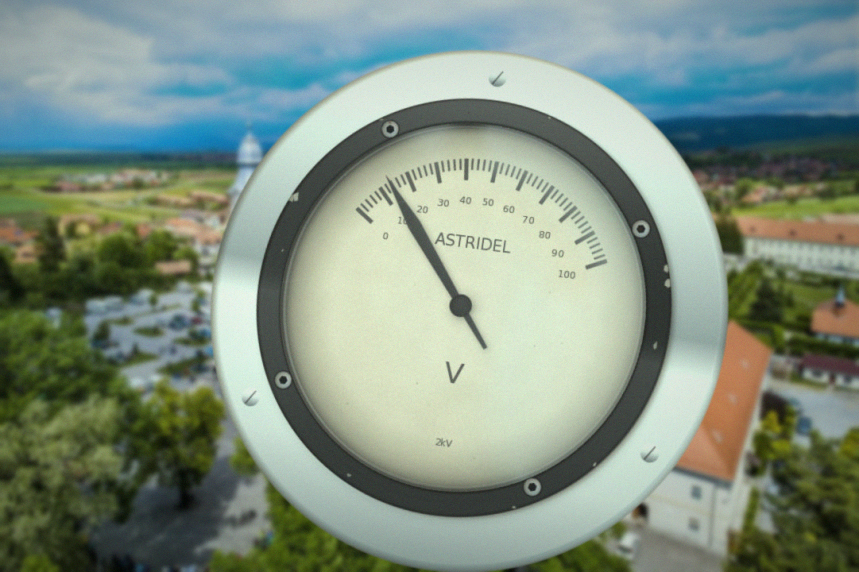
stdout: 14 V
